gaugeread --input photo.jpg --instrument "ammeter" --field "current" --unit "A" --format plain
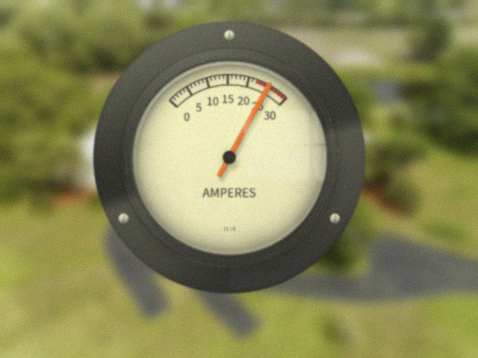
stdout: 25 A
